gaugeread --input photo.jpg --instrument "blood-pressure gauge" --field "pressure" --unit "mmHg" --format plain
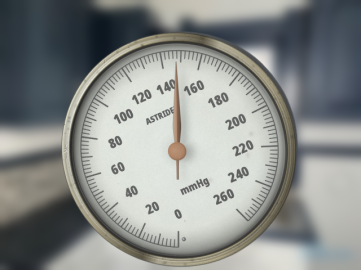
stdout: 148 mmHg
